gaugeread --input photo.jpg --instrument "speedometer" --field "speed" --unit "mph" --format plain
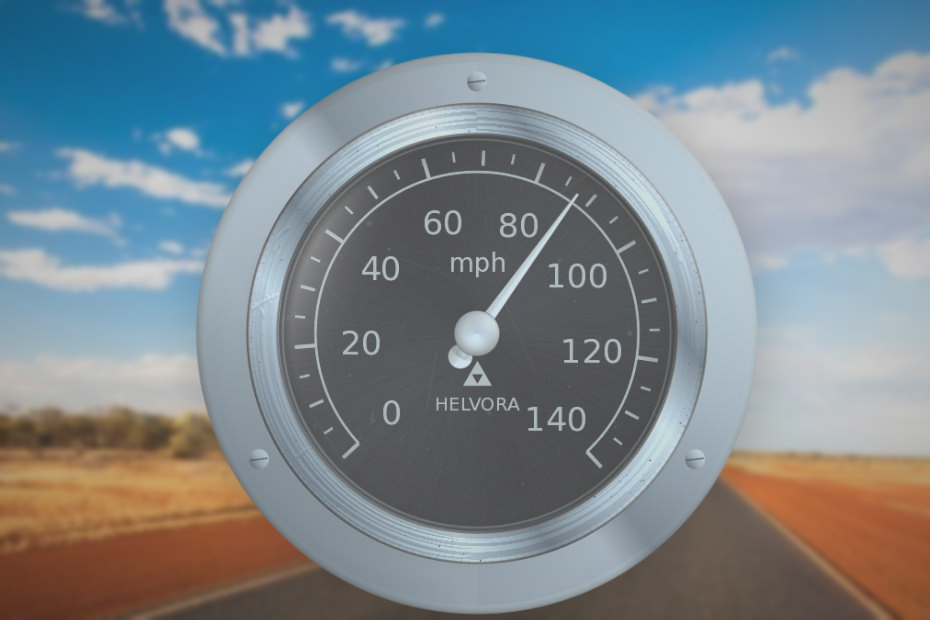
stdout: 87.5 mph
